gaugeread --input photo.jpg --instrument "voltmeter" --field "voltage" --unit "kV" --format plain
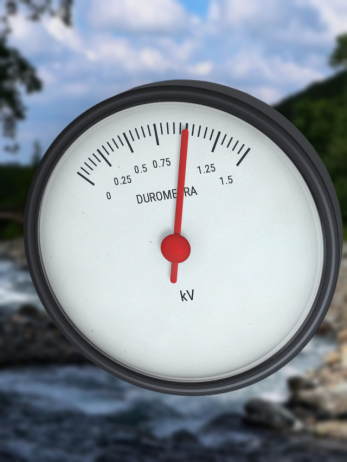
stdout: 1 kV
